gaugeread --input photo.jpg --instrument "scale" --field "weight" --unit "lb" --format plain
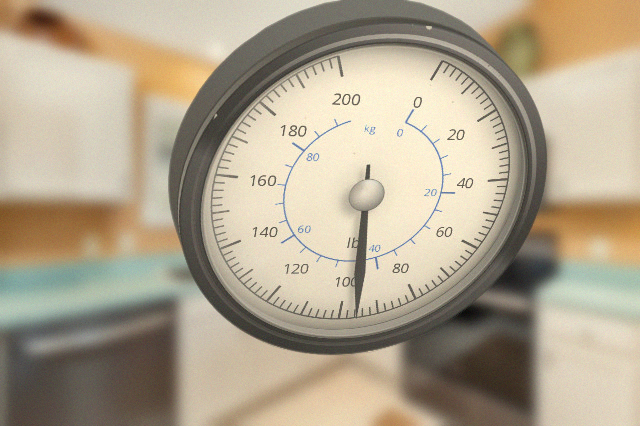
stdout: 96 lb
